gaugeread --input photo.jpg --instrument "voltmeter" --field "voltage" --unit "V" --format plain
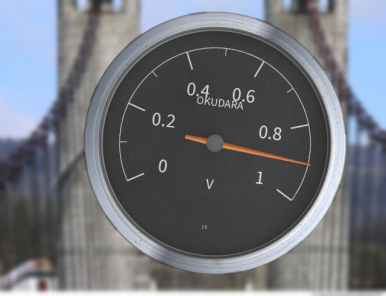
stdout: 0.9 V
